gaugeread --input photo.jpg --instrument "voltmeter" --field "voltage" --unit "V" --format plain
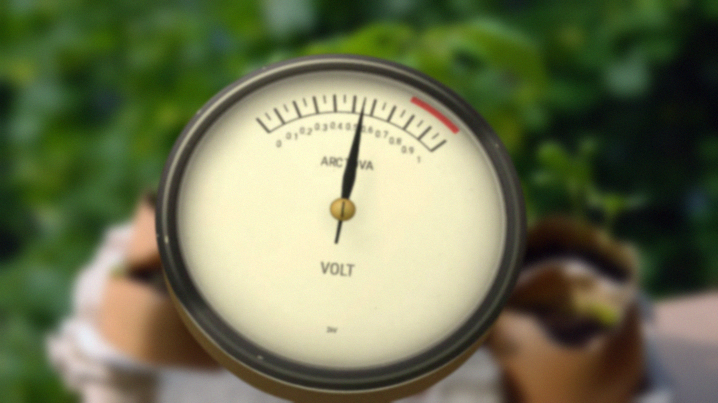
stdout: 0.55 V
